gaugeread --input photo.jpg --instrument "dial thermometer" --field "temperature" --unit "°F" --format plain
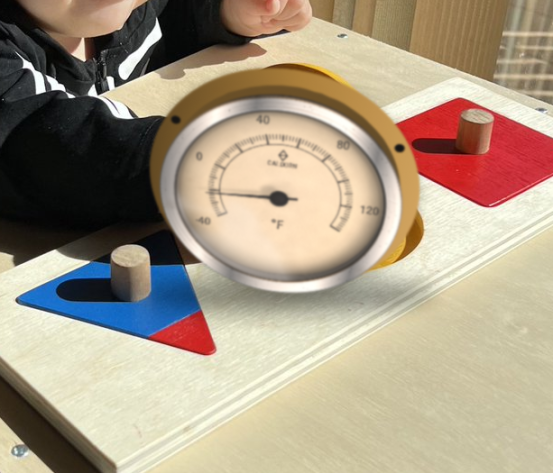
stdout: -20 °F
